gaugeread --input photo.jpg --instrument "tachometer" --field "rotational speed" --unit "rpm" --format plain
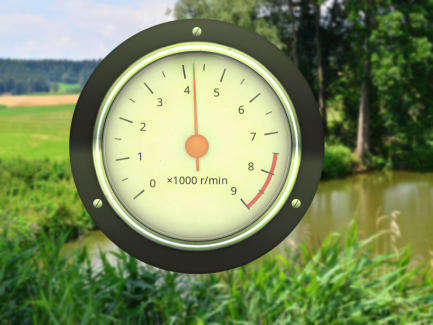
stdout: 4250 rpm
